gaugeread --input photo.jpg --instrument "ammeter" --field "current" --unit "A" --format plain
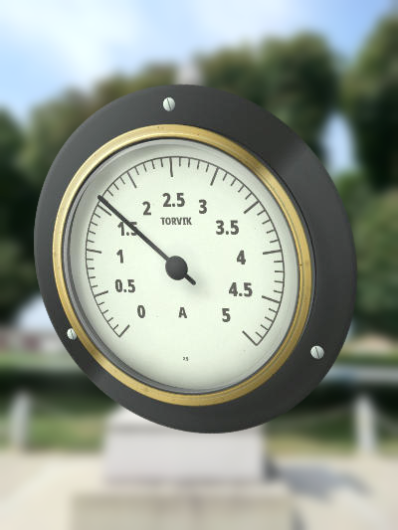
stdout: 1.6 A
